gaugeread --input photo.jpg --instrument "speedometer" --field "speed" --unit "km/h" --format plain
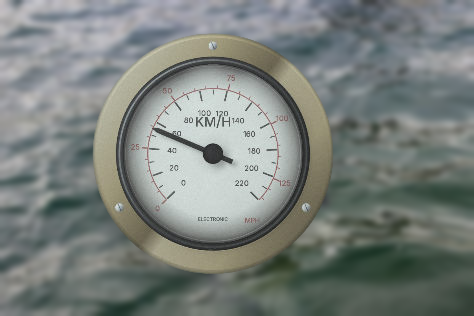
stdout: 55 km/h
